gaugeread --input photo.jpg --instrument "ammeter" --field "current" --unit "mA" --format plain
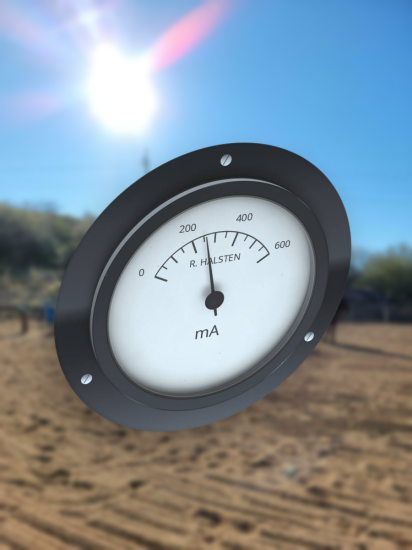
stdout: 250 mA
